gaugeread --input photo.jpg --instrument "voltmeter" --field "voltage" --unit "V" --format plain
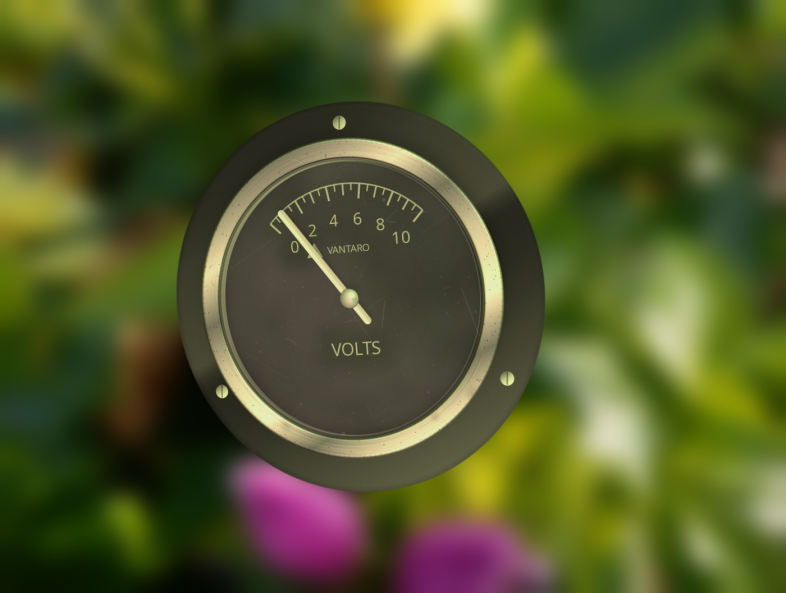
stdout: 1 V
